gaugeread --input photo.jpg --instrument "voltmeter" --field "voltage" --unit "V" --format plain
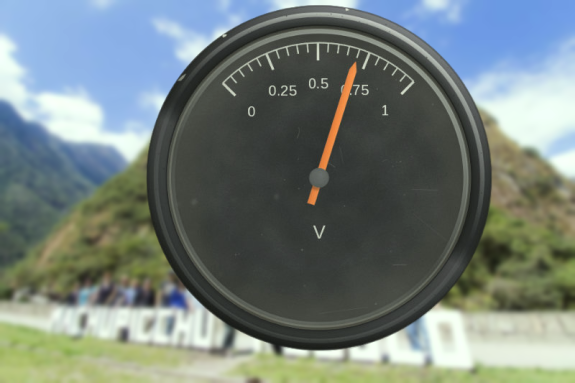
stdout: 0.7 V
